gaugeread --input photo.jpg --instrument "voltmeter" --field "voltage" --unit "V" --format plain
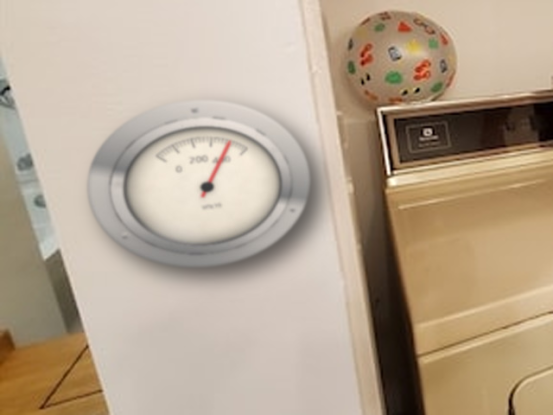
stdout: 400 V
